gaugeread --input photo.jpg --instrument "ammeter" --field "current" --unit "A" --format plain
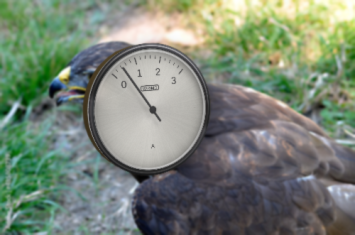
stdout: 0.4 A
